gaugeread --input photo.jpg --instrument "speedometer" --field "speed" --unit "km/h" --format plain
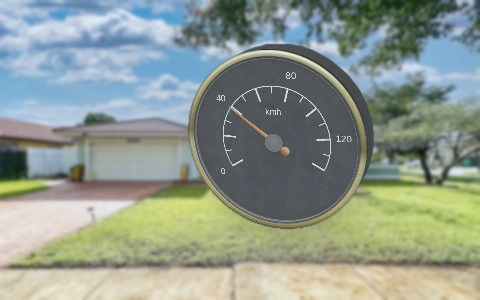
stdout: 40 km/h
